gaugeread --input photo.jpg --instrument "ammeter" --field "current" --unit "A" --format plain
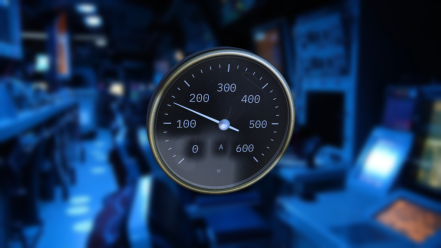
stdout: 150 A
